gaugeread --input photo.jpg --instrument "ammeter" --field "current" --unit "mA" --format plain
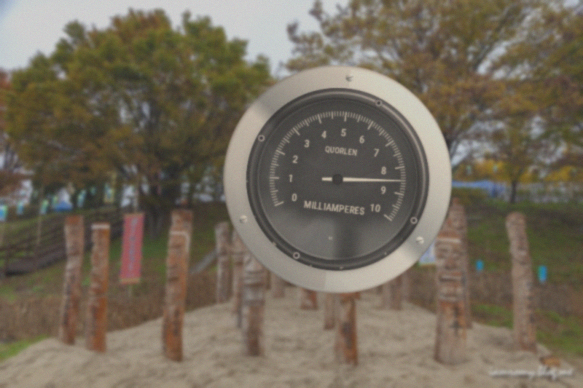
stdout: 8.5 mA
